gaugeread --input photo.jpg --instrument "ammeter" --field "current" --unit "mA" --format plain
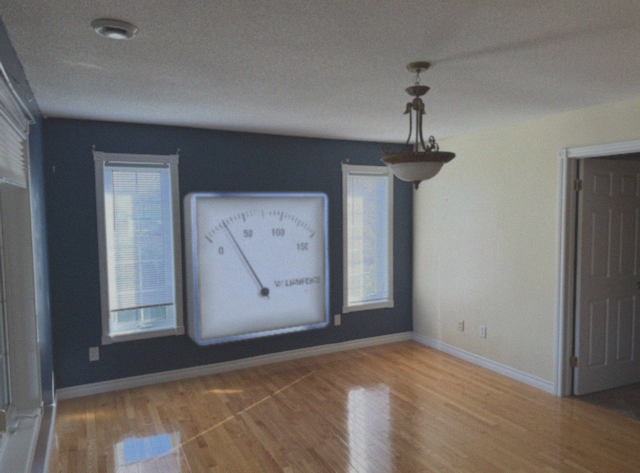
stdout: 25 mA
